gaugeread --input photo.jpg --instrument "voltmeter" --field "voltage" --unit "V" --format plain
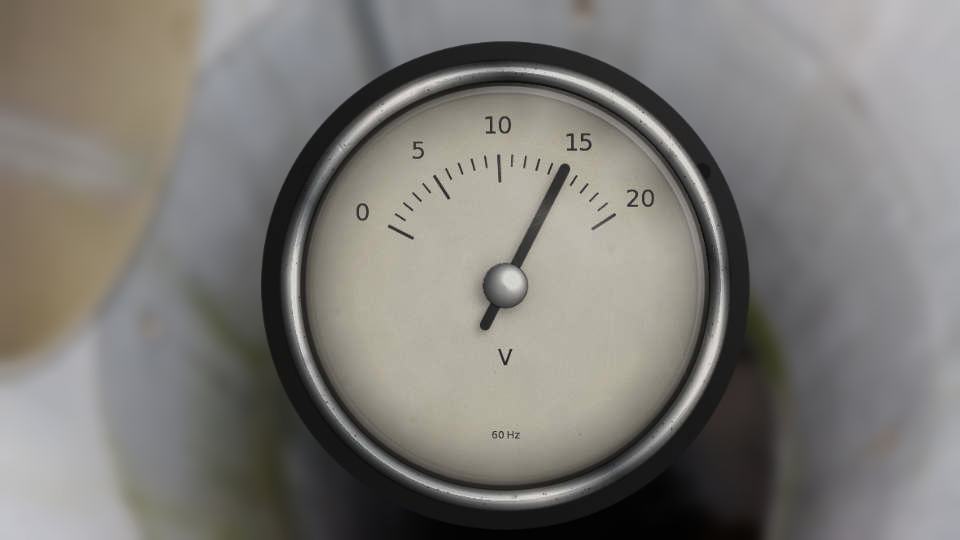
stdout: 15 V
